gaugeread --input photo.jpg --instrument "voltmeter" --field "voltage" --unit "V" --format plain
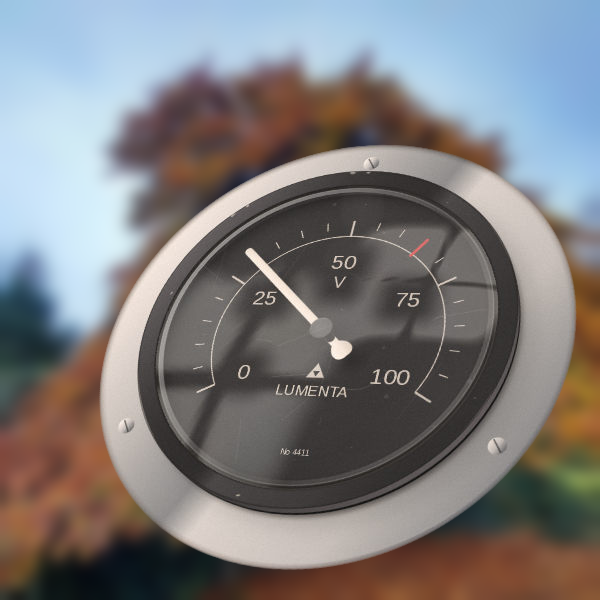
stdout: 30 V
